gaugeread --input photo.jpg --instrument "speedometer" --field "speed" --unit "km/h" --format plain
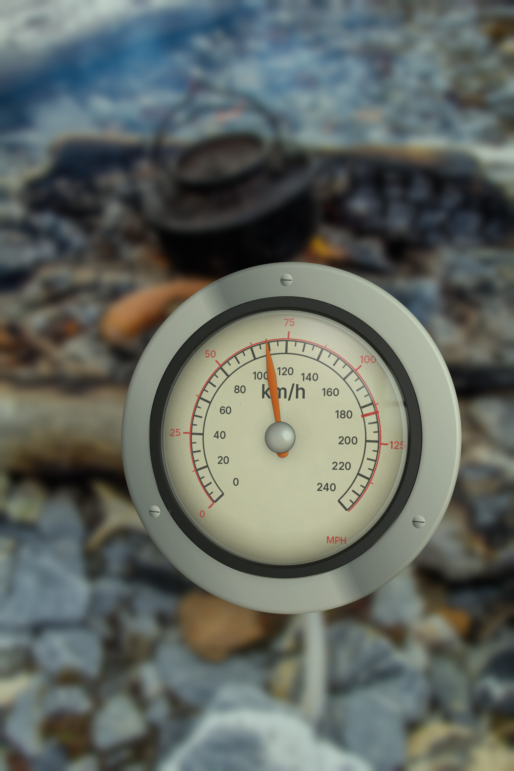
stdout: 110 km/h
